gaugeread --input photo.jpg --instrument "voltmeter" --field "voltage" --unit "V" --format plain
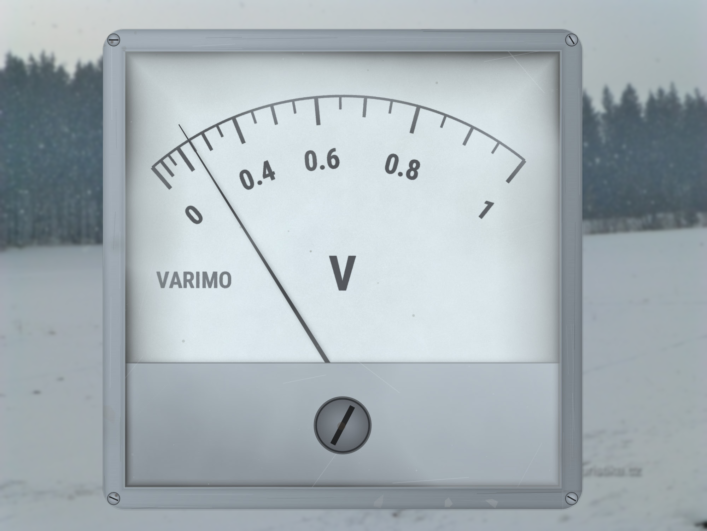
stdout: 0.25 V
